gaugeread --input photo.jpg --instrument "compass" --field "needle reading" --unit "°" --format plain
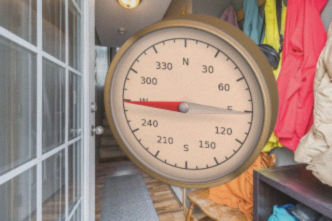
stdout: 270 °
